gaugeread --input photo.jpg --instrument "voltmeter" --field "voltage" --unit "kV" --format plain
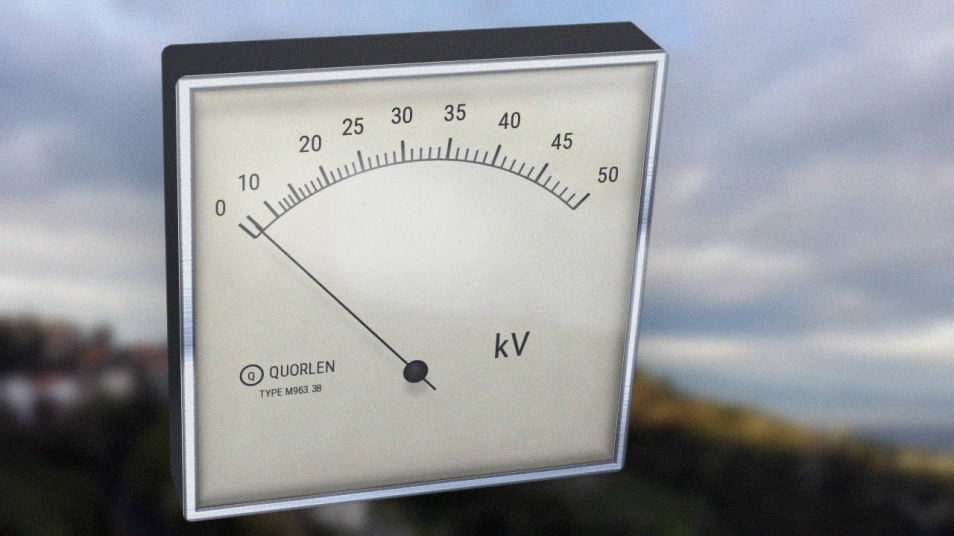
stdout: 5 kV
